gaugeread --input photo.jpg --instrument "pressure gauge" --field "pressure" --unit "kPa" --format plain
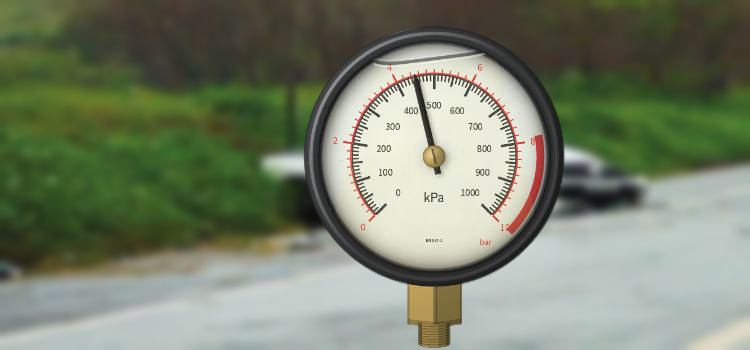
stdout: 450 kPa
